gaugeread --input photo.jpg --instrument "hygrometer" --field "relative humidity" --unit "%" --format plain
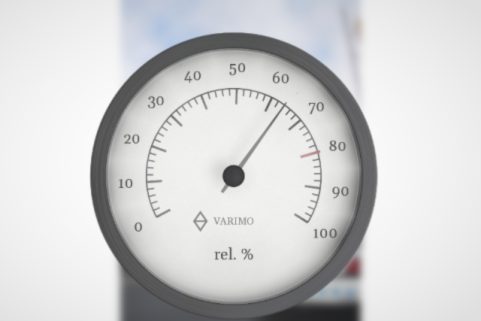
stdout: 64 %
